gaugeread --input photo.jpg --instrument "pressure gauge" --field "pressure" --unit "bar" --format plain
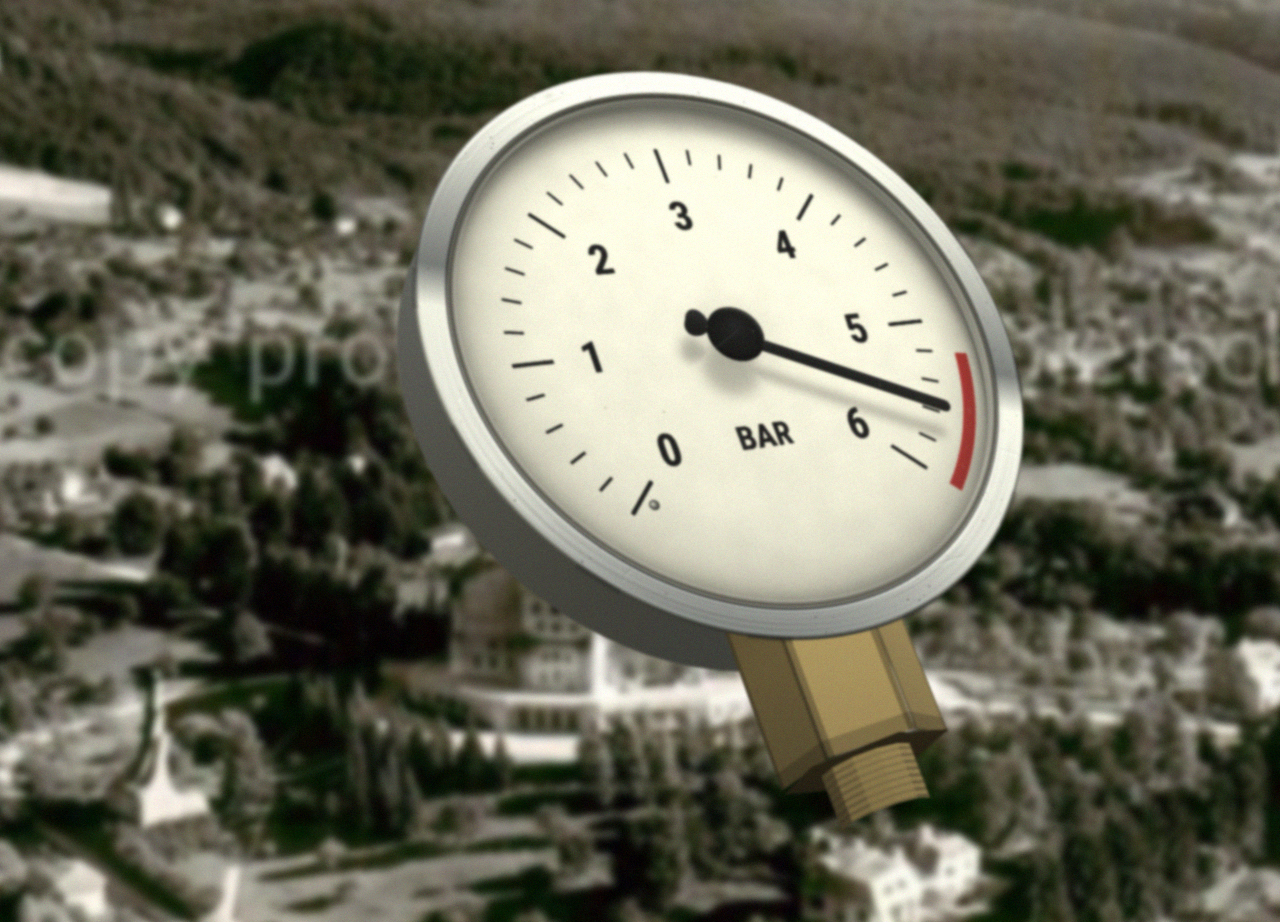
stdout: 5.6 bar
